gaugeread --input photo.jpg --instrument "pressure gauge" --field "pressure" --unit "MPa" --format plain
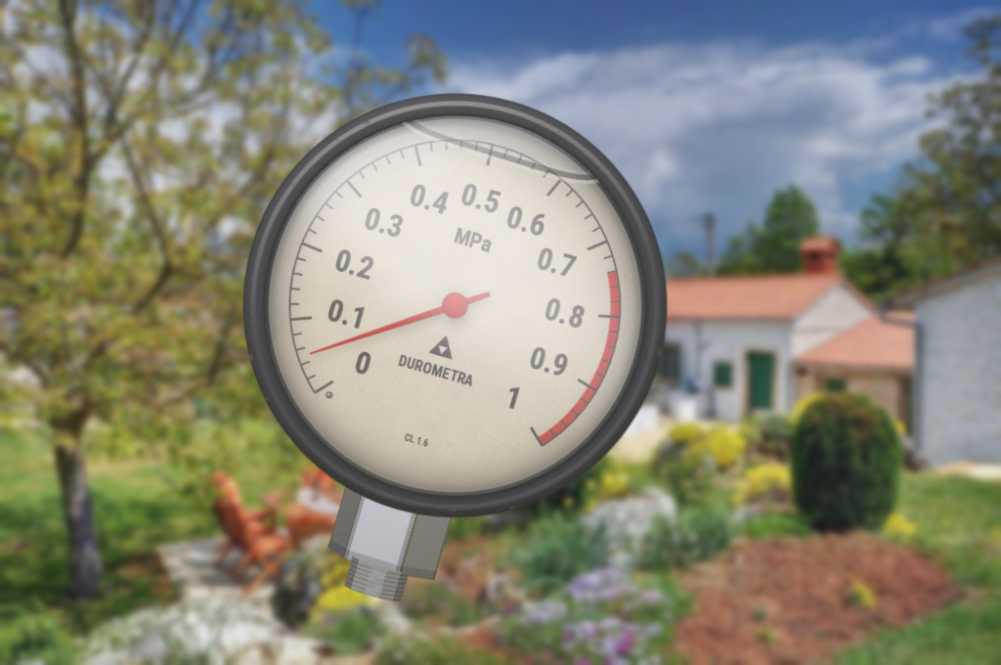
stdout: 0.05 MPa
